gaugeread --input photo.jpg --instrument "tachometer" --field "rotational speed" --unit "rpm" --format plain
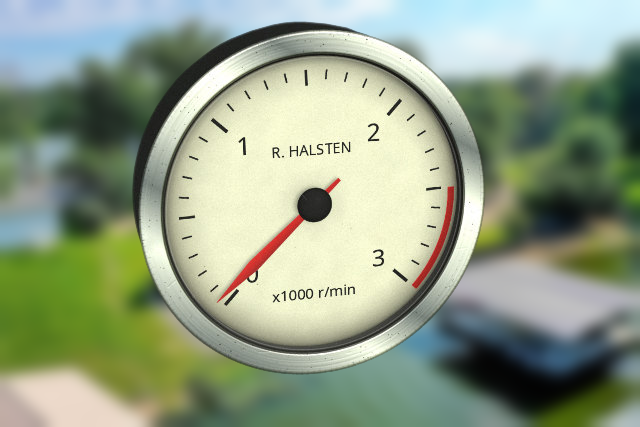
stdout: 50 rpm
